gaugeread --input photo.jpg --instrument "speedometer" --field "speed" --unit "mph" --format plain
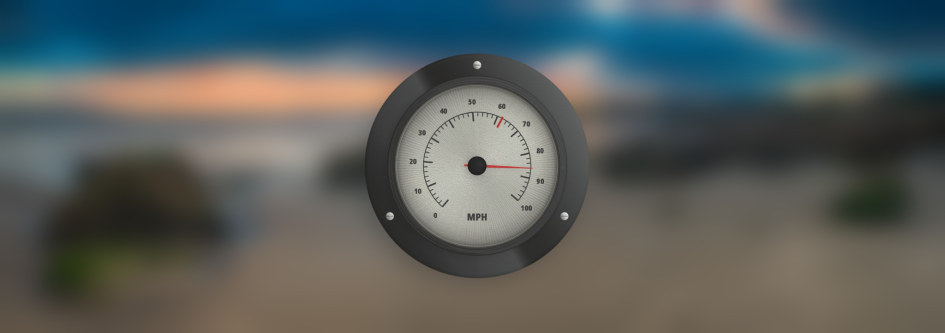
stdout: 86 mph
